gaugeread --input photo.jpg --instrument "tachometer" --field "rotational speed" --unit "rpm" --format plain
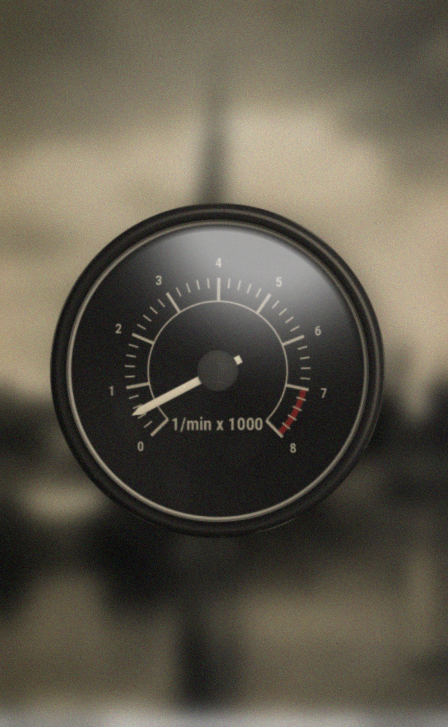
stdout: 500 rpm
